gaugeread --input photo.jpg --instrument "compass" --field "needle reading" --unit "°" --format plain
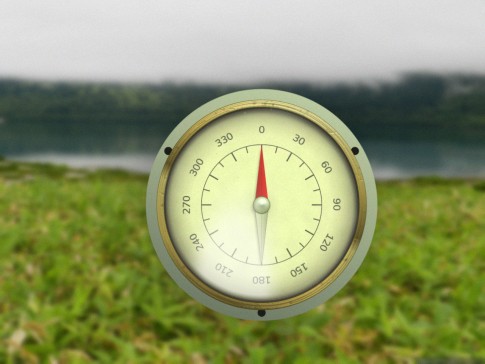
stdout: 0 °
